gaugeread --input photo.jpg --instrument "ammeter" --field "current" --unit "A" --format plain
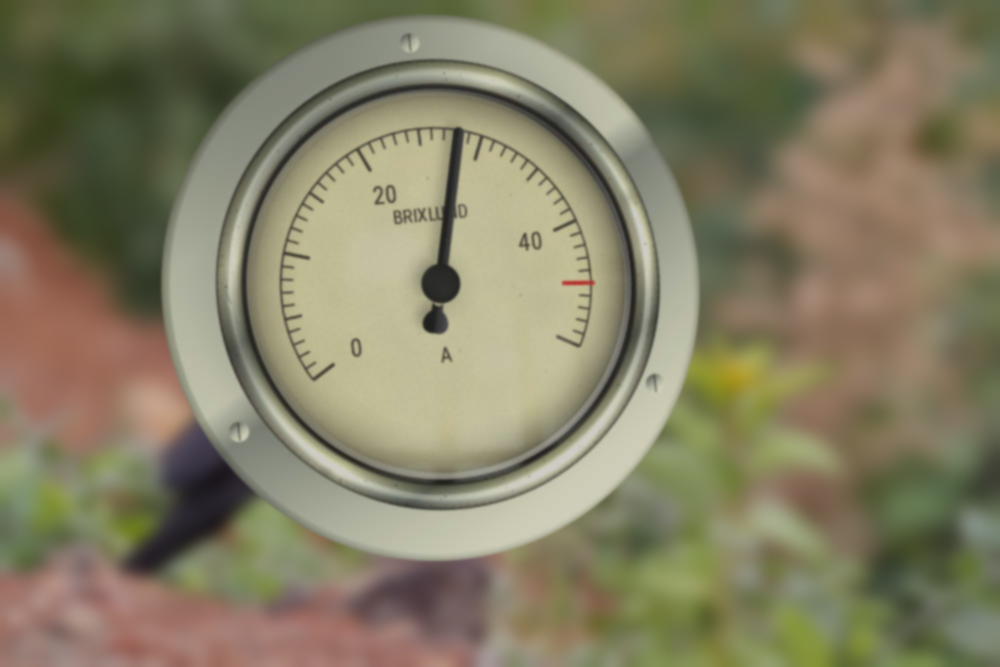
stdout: 28 A
